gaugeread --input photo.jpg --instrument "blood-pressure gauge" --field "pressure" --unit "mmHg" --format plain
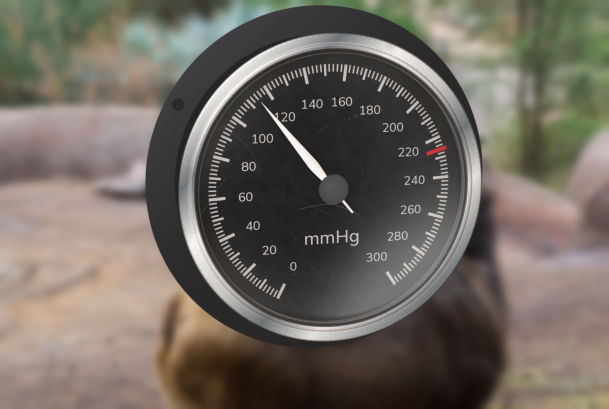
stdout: 114 mmHg
